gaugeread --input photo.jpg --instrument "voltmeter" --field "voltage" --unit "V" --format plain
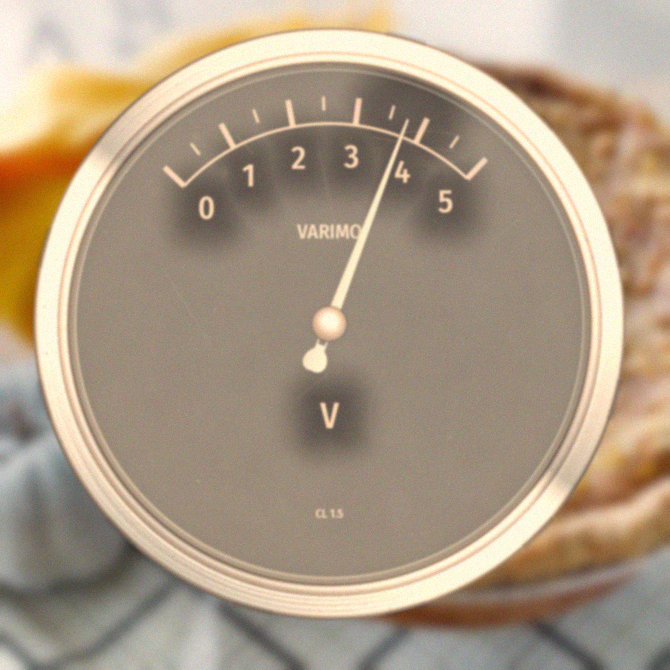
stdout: 3.75 V
